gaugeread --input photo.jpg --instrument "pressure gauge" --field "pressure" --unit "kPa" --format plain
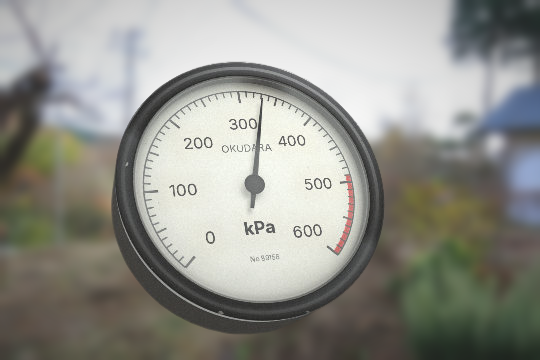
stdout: 330 kPa
